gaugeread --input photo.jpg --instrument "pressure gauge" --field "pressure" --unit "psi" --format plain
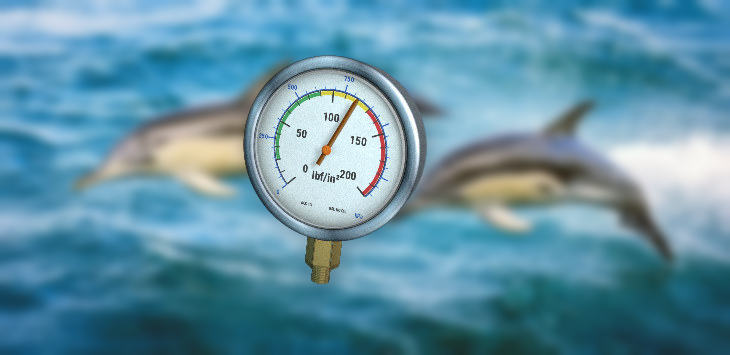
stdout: 120 psi
